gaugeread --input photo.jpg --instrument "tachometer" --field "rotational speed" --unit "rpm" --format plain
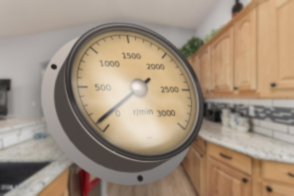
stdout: 100 rpm
